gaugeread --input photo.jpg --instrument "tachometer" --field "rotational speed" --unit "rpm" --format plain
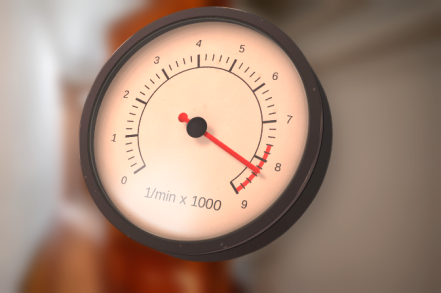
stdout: 8300 rpm
